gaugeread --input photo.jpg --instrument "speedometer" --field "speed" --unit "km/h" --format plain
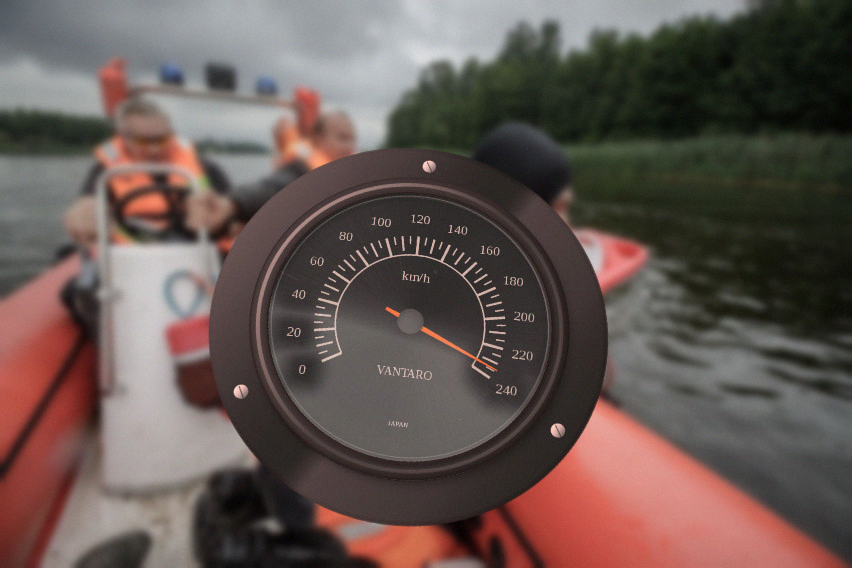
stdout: 235 km/h
